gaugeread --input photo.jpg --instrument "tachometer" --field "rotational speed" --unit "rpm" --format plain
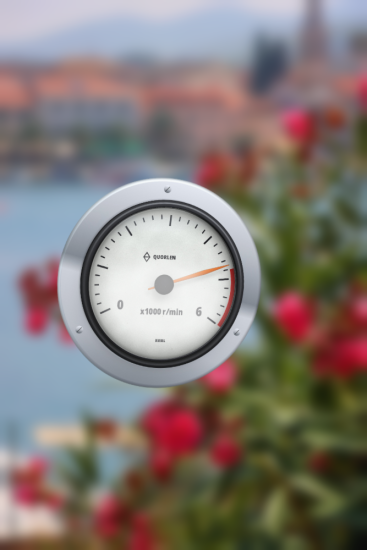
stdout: 4700 rpm
